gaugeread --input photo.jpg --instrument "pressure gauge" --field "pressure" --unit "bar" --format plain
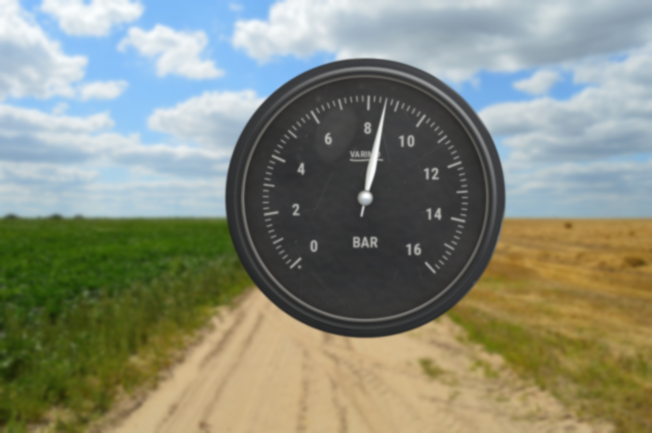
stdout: 8.6 bar
